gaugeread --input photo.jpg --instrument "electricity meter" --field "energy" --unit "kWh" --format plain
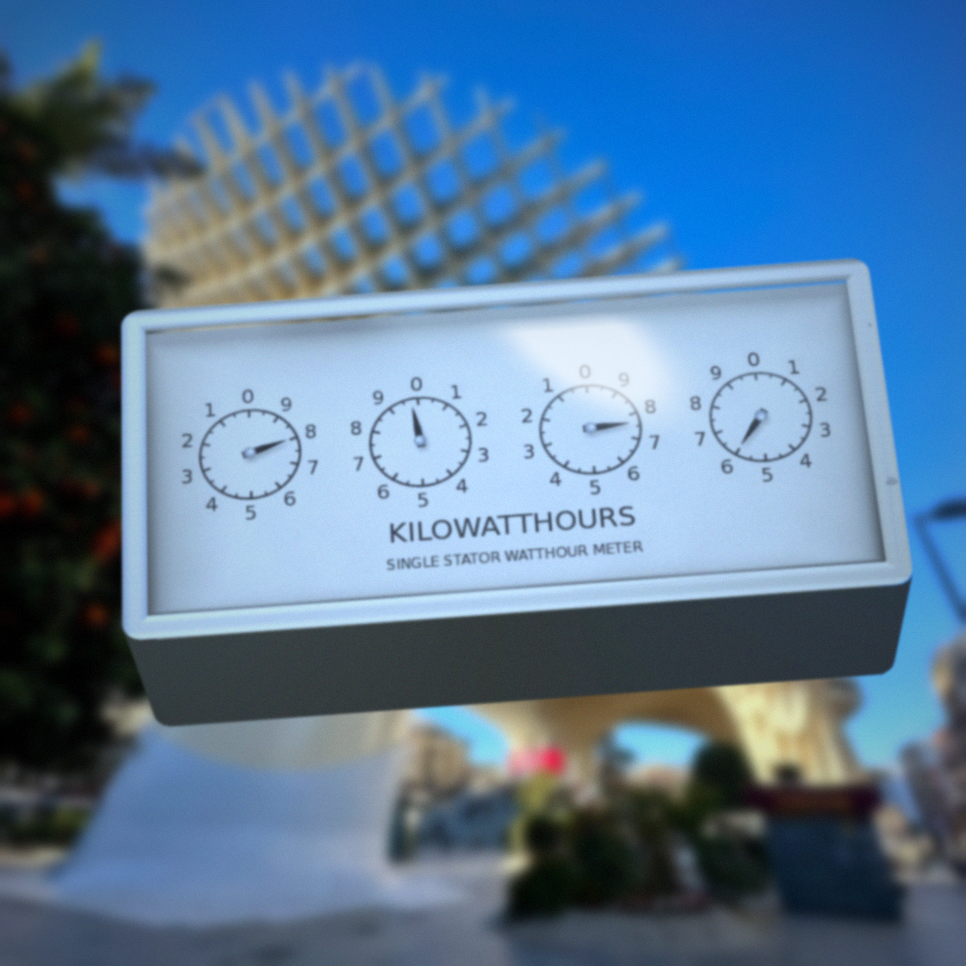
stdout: 7976 kWh
